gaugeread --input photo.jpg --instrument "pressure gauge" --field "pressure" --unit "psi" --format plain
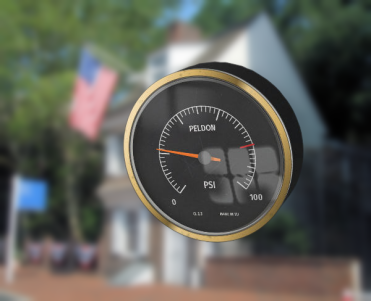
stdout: 22 psi
